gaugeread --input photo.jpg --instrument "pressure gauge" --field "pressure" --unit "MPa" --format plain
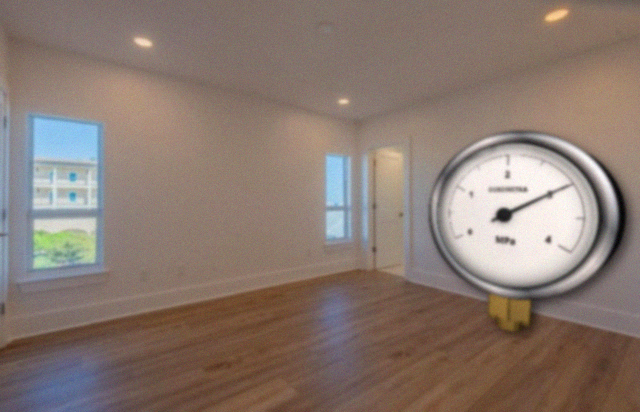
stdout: 3 MPa
